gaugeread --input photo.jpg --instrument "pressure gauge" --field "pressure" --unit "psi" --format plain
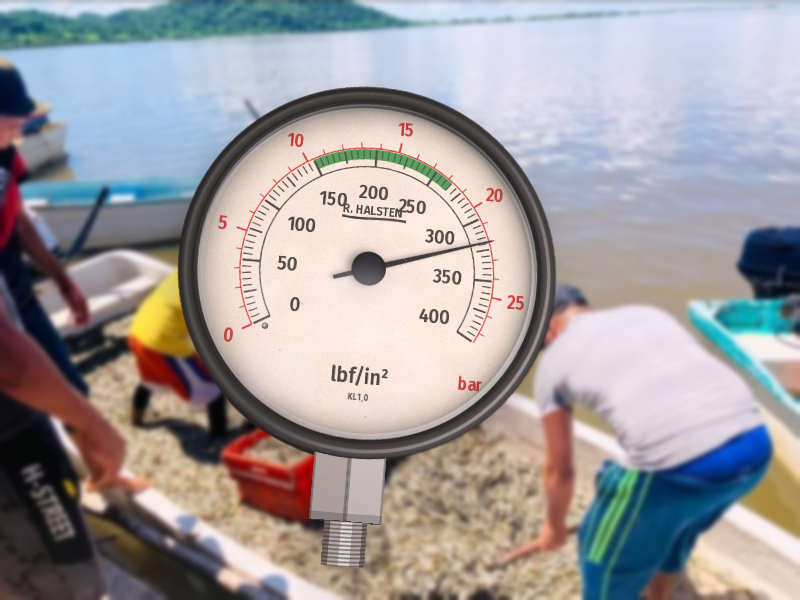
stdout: 320 psi
